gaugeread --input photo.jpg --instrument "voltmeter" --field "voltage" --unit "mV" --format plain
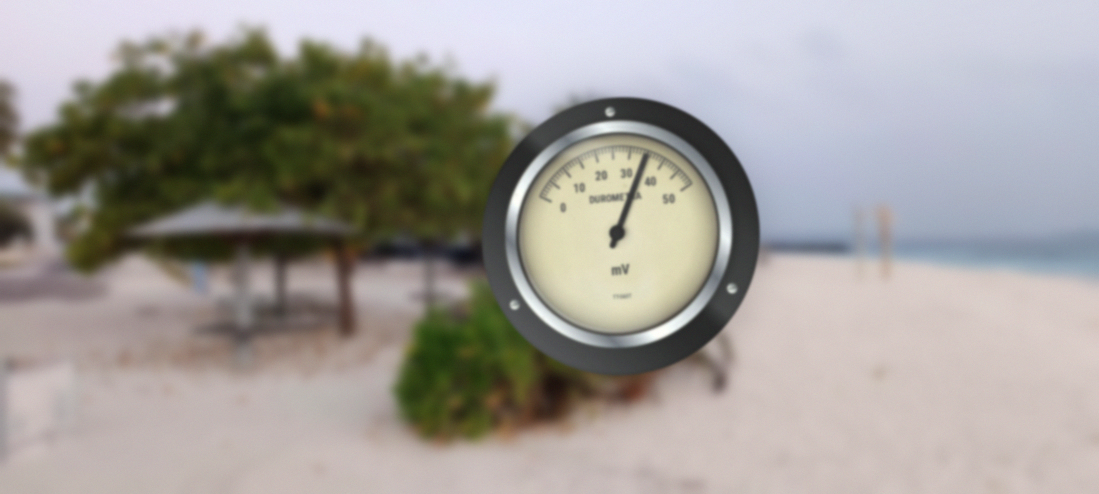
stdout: 35 mV
